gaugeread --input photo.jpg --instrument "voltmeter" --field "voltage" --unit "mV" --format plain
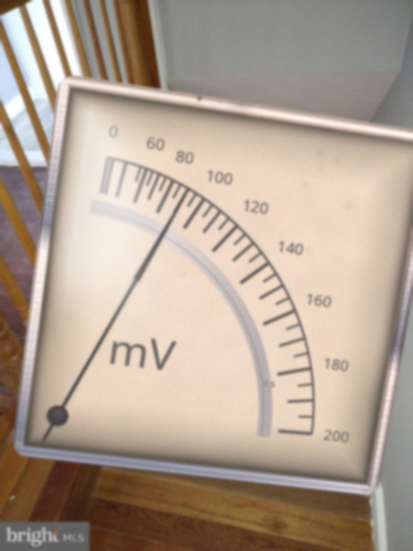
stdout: 90 mV
